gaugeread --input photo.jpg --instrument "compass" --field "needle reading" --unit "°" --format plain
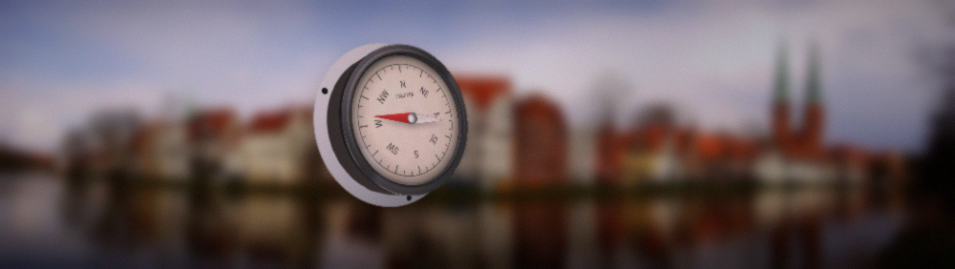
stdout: 280 °
